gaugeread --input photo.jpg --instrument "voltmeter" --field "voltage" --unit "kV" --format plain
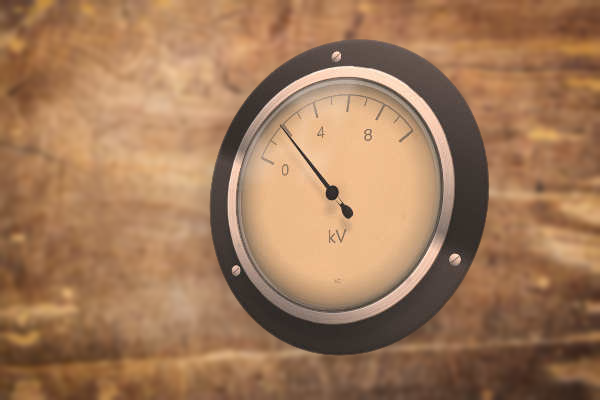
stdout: 2 kV
